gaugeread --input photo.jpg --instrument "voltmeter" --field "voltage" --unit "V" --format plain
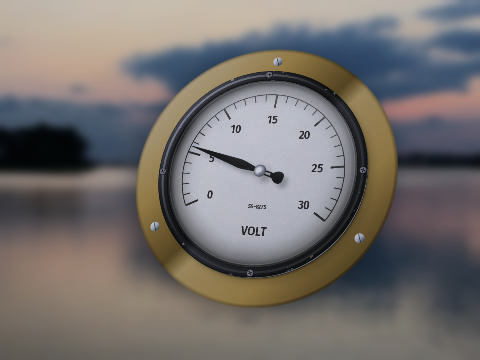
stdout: 5.5 V
